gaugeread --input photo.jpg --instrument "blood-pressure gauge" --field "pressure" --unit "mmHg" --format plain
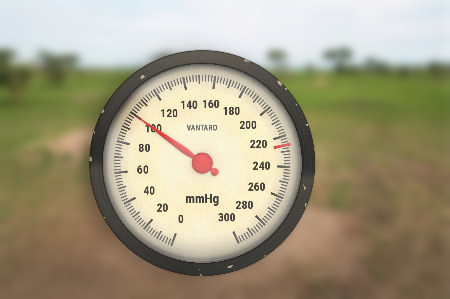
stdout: 100 mmHg
